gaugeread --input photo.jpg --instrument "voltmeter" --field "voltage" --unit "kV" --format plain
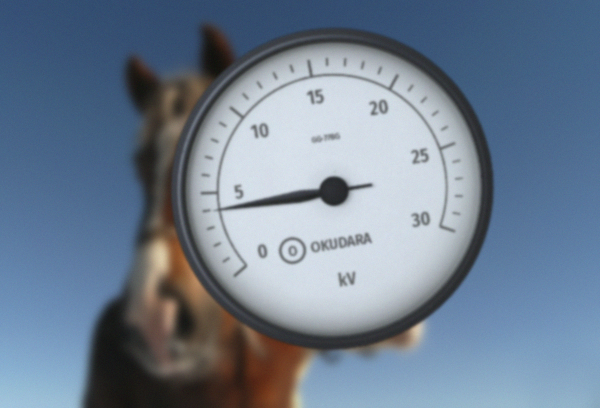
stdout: 4 kV
